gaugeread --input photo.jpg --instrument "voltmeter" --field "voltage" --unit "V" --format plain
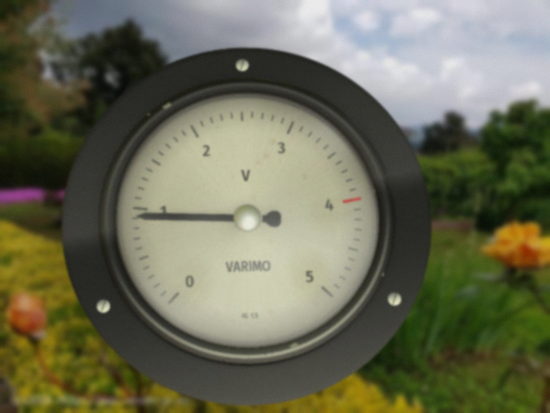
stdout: 0.9 V
